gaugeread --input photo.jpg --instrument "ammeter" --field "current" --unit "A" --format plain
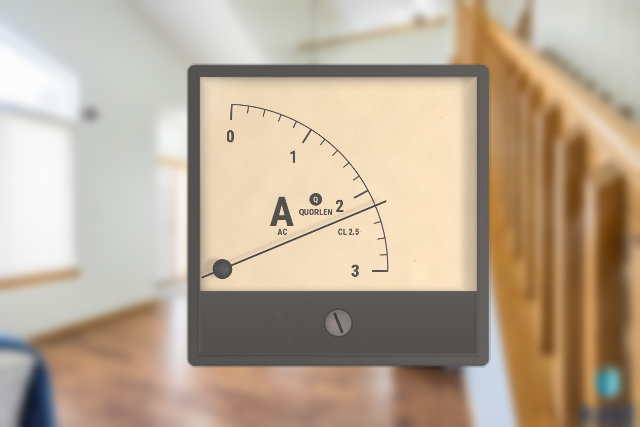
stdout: 2.2 A
